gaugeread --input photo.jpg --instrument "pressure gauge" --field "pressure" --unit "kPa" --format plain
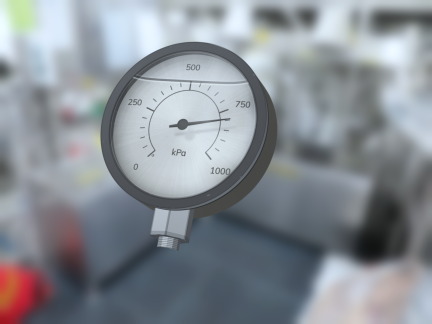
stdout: 800 kPa
